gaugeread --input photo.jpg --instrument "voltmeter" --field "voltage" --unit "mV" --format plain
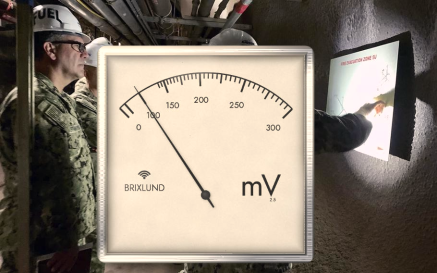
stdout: 100 mV
